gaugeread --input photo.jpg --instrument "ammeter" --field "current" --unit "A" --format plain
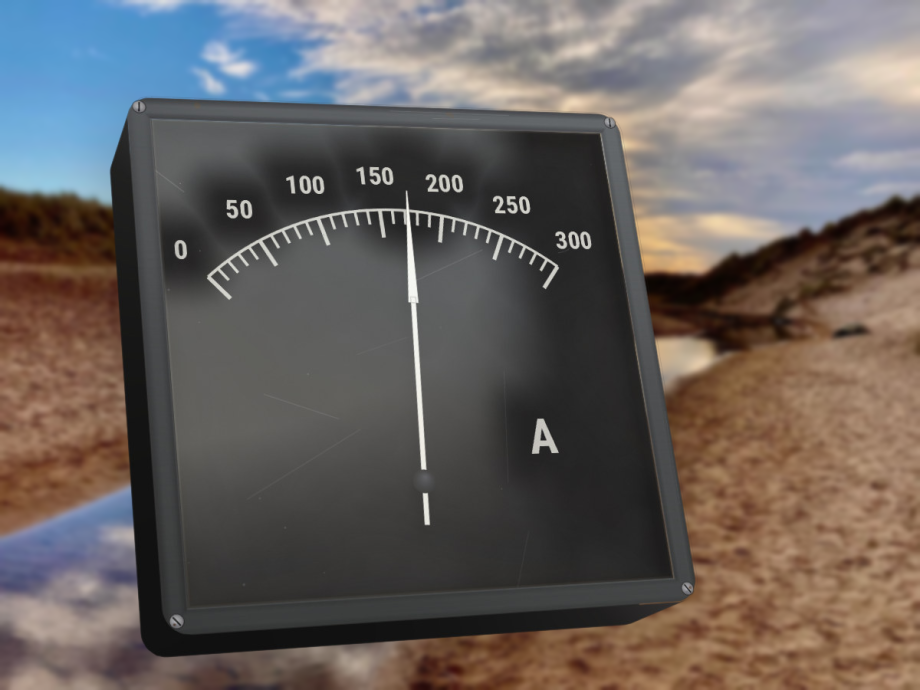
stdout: 170 A
